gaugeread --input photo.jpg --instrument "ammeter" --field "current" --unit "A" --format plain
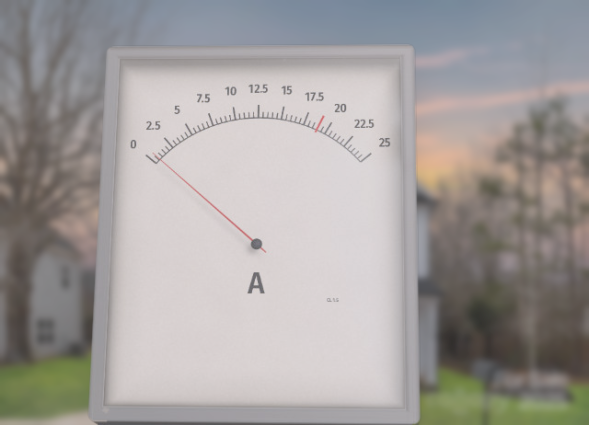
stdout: 0.5 A
